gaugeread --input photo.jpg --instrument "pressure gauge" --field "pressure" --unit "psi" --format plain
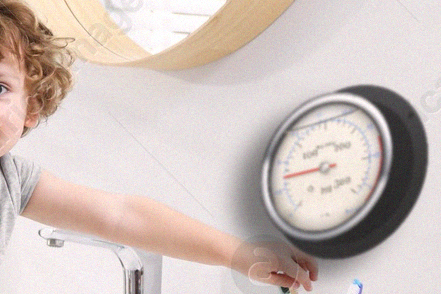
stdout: 50 psi
